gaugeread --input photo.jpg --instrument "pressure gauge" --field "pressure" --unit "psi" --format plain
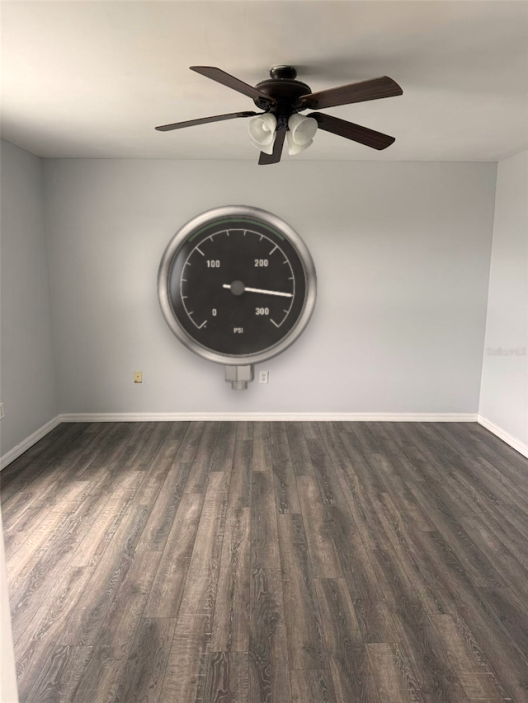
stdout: 260 psi
